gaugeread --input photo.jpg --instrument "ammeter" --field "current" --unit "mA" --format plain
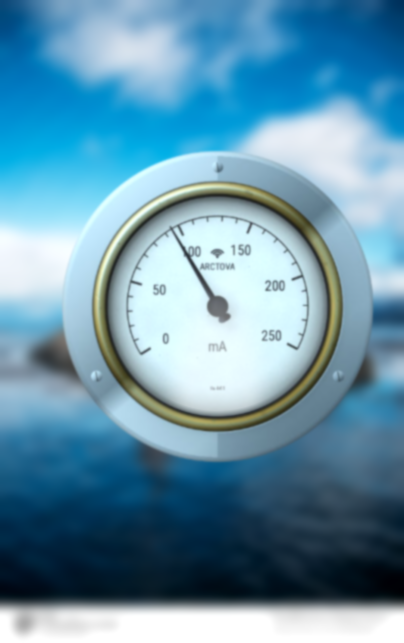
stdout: 95 mA
